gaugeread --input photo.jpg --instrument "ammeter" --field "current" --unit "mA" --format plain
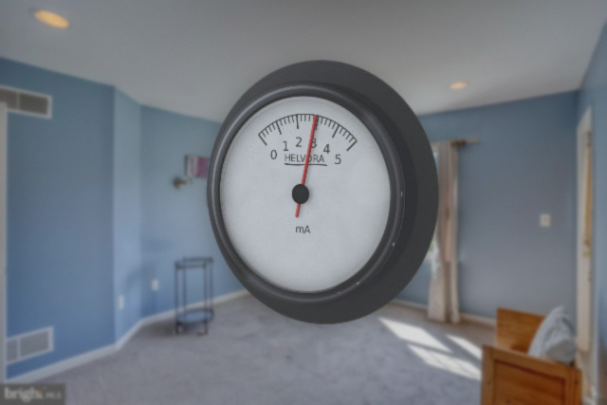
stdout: 3 mA
